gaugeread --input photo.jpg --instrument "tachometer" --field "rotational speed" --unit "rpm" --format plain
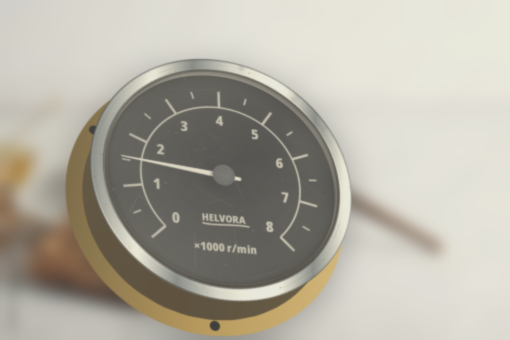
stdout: 1500 rpm
